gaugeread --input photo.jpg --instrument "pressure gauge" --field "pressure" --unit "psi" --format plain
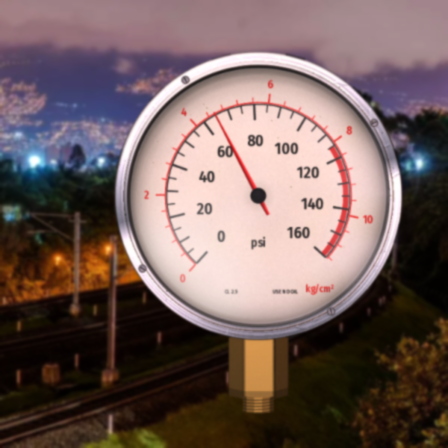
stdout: 65 psi
